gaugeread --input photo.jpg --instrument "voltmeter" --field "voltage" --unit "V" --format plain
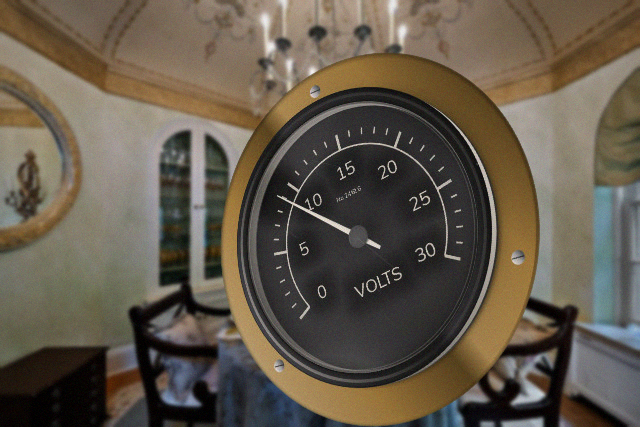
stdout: 9 V
